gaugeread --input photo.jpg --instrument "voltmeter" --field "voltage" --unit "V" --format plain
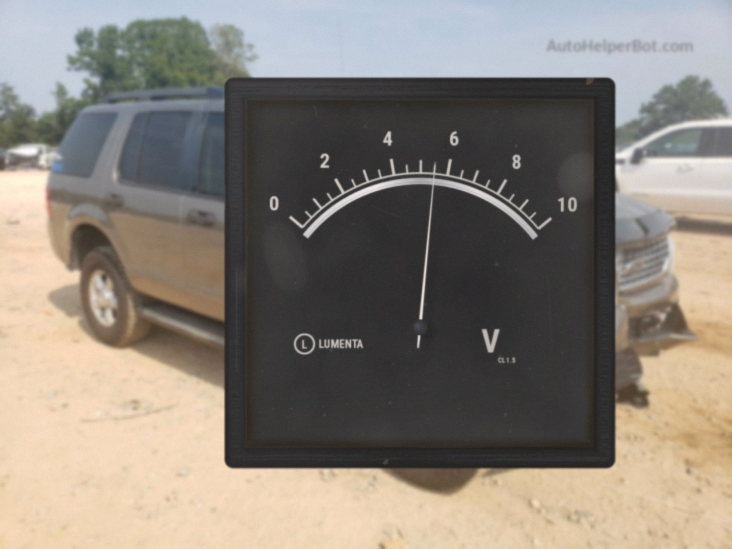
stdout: 5.5 V
